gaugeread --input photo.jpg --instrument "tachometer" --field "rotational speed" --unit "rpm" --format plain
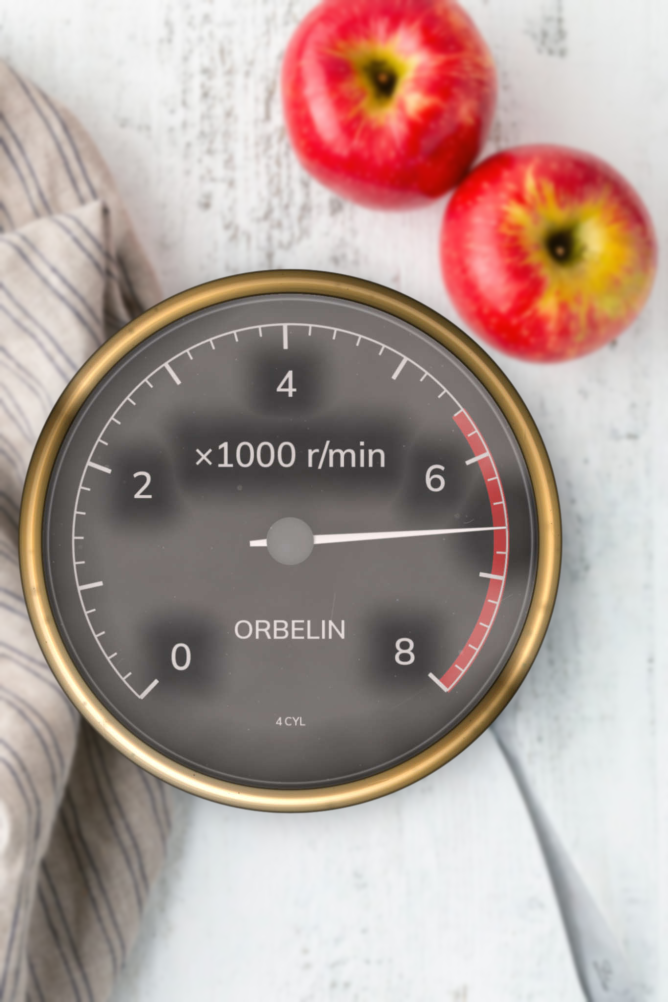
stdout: 6600 rpm
